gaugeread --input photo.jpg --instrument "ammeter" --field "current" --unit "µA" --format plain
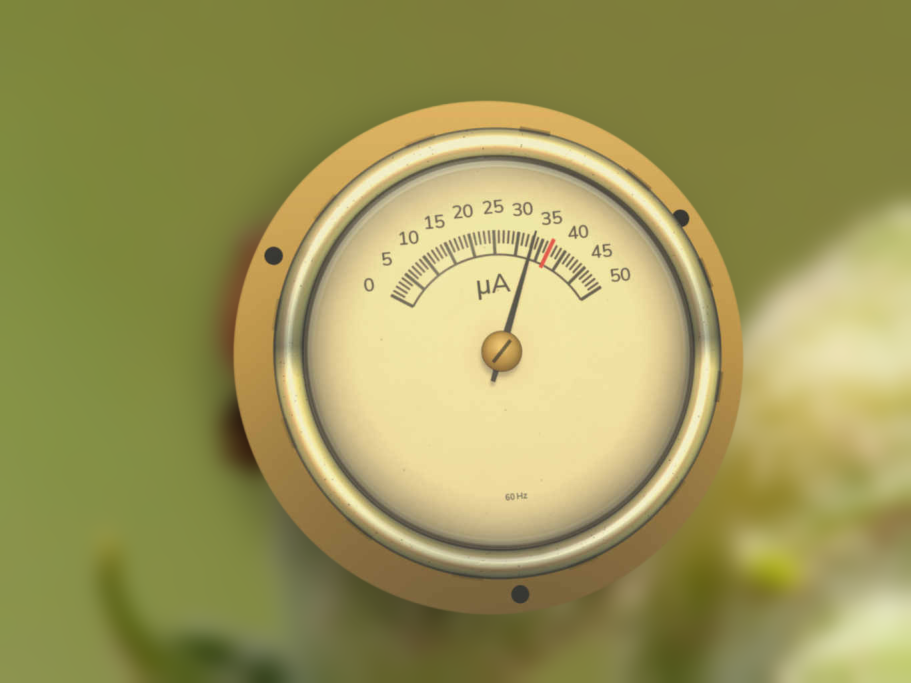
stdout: 33 µA
